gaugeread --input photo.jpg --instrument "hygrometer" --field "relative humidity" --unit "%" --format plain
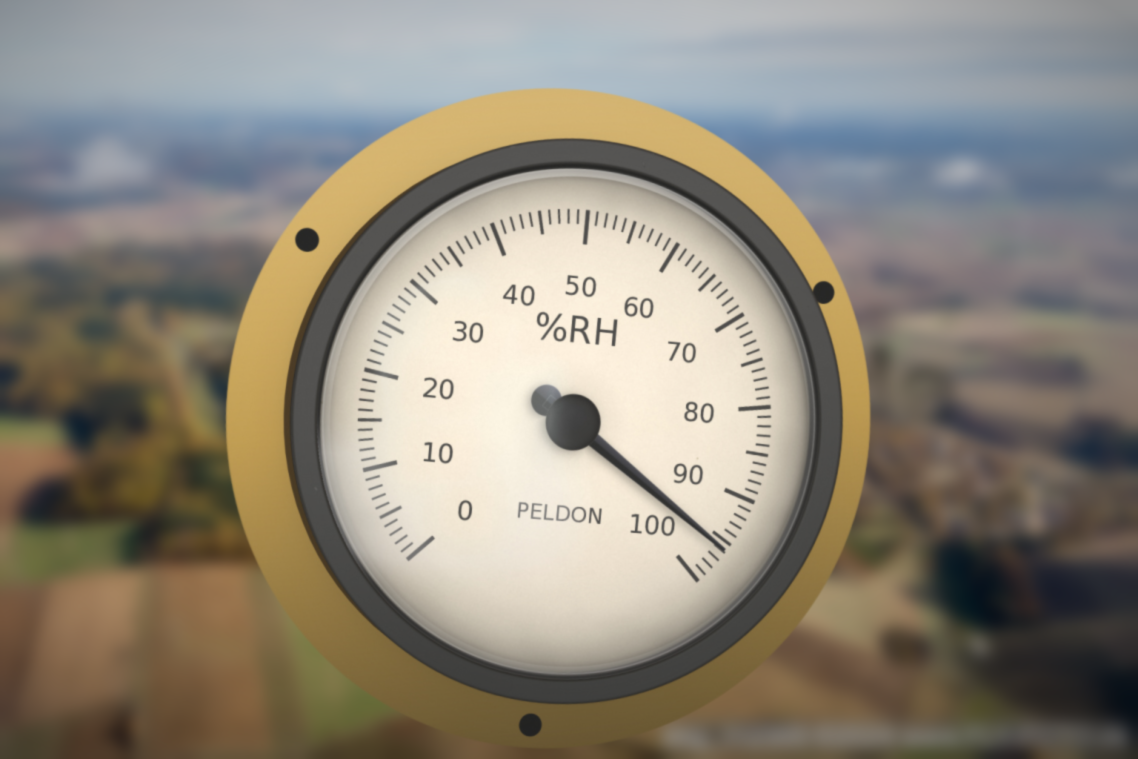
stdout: 96 %
